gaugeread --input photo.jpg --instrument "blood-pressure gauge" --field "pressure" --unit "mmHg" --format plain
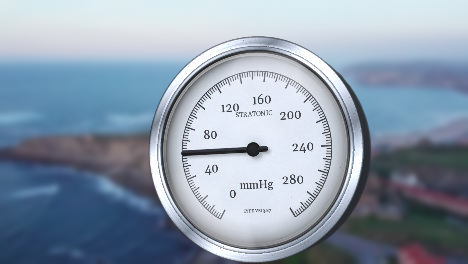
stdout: 60 mmHg
